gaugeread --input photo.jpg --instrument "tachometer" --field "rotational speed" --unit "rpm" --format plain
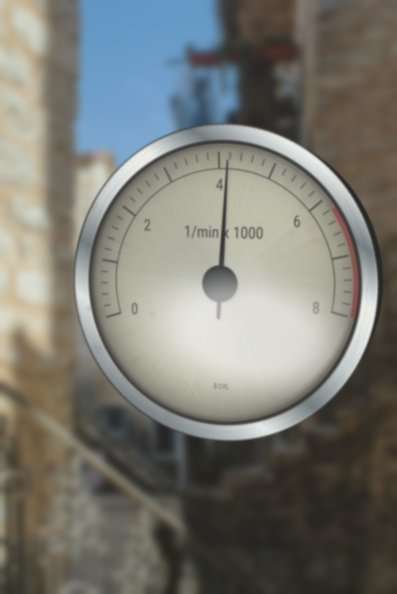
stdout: 4200 rpm
